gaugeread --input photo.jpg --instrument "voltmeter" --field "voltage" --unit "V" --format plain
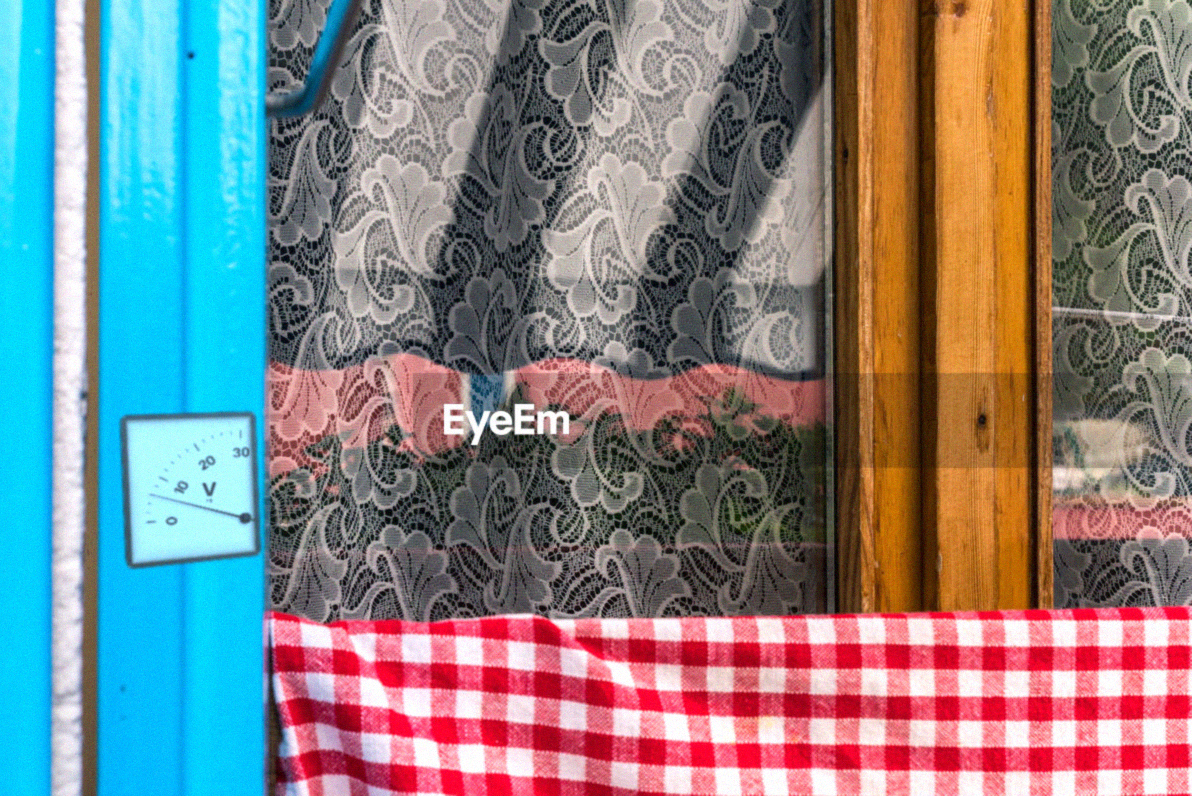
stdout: 6 V
